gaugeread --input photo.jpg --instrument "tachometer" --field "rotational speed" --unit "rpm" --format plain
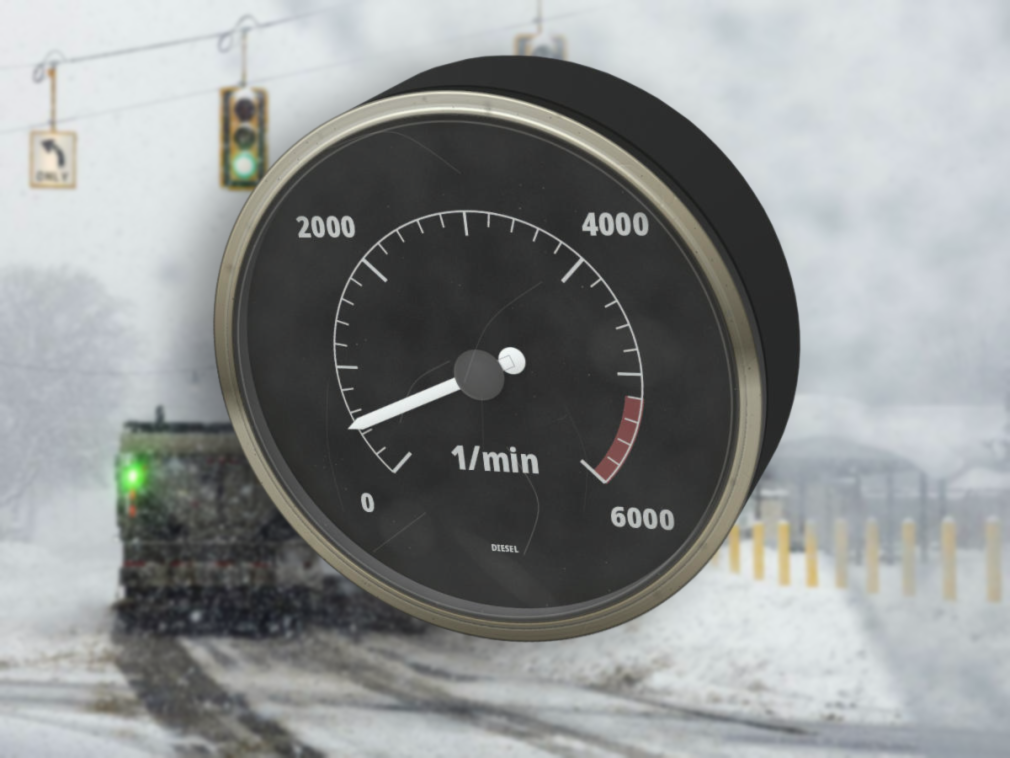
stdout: 500 rpm
